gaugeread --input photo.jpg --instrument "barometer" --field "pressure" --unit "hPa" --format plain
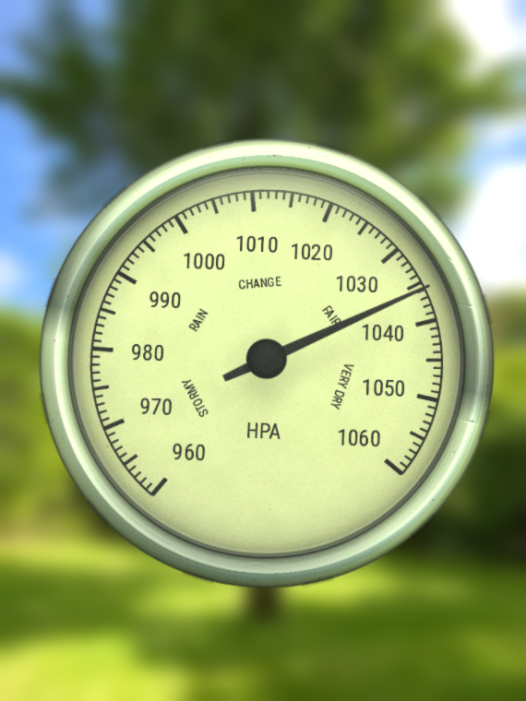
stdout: 1036 hPa
